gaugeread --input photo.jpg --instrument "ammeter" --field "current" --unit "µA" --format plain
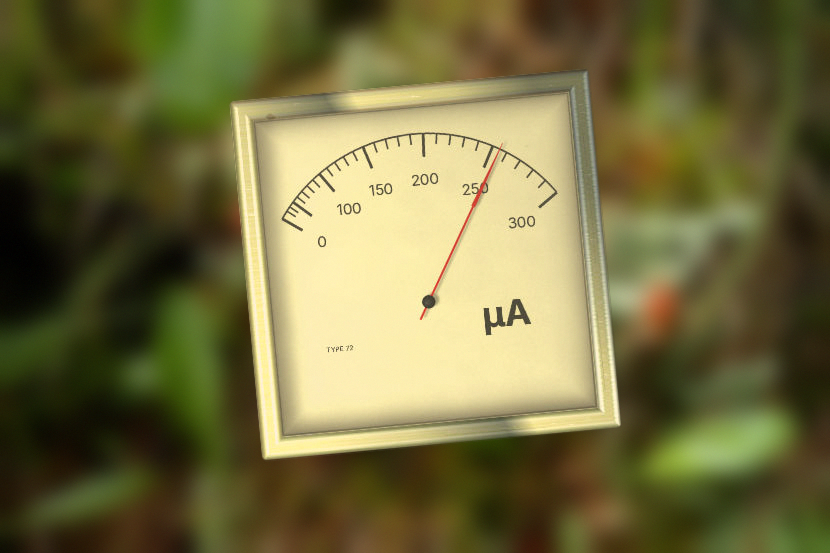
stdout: 255 µA
